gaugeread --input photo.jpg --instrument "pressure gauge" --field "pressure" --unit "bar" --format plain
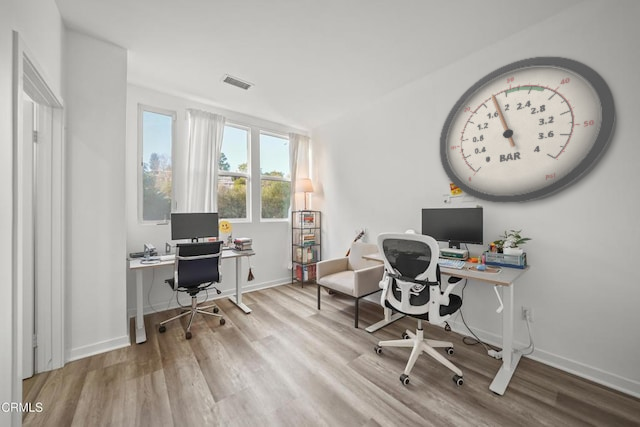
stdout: 1.8 bar
